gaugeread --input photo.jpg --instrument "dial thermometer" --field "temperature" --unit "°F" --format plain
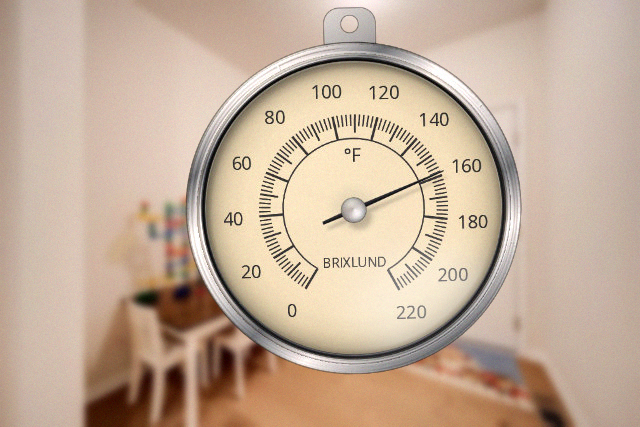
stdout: 158 °F
